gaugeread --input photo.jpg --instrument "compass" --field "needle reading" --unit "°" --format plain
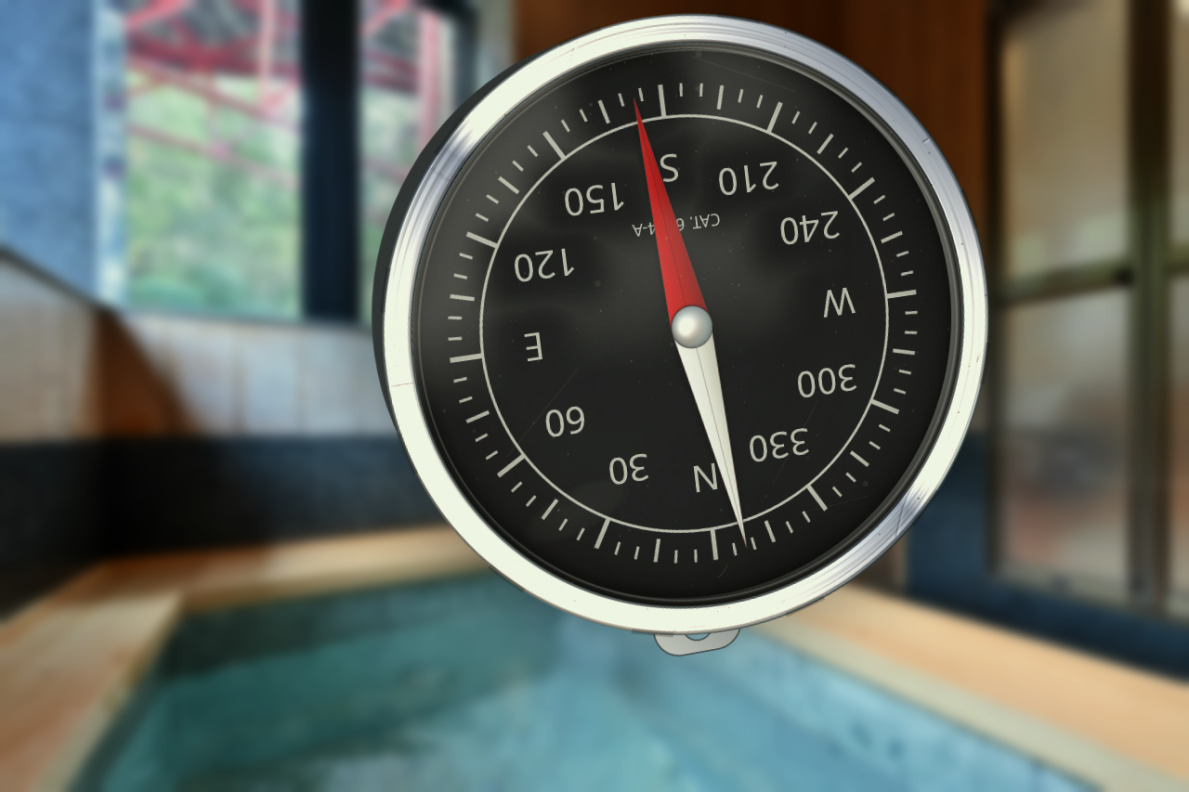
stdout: 172.5 °
